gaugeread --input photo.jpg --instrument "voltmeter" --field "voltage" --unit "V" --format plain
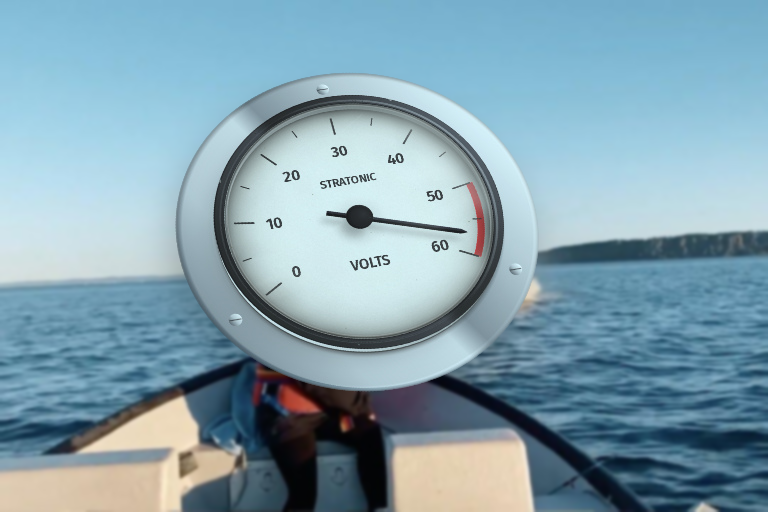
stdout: 57.5 V
